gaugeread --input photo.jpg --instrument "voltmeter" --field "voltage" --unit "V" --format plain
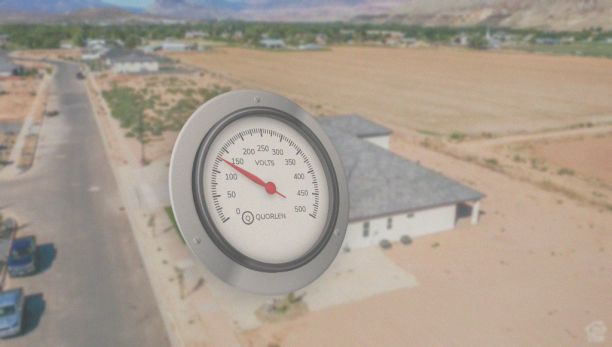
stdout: 125 V
